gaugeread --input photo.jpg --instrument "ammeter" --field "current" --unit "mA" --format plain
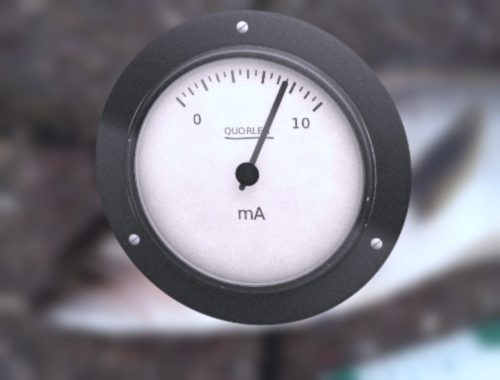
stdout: 7.5 mA
